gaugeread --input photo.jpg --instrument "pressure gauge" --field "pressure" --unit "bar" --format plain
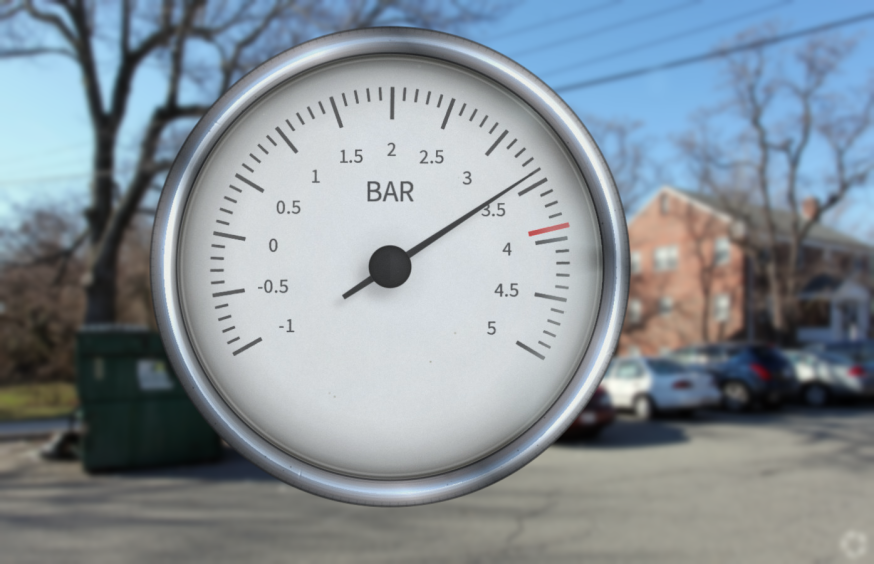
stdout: 3.4 bar
